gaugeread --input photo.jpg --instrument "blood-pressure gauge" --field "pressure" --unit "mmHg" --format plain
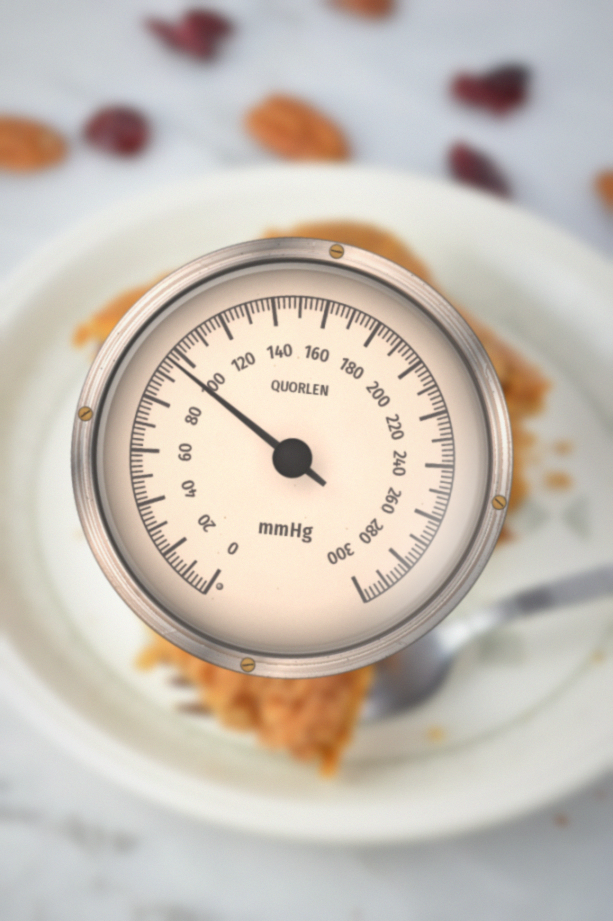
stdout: 96 mmHg
